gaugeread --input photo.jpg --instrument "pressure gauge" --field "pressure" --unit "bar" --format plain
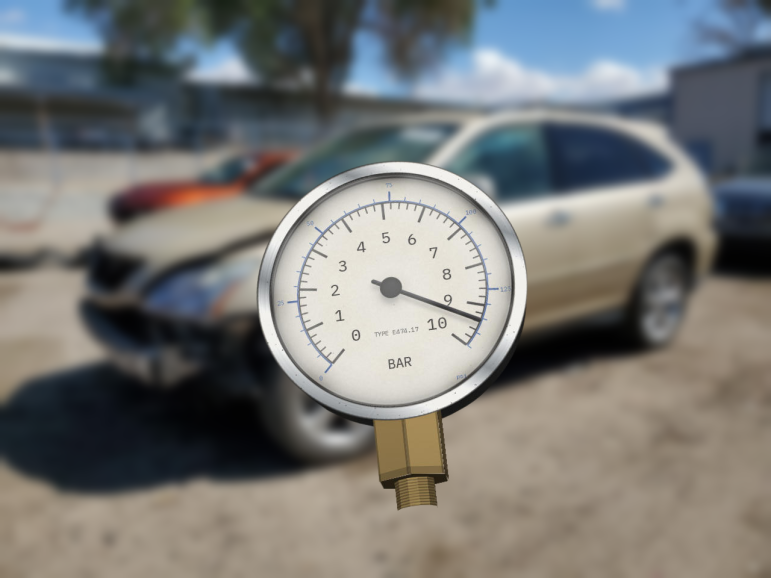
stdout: 9.4 bar
